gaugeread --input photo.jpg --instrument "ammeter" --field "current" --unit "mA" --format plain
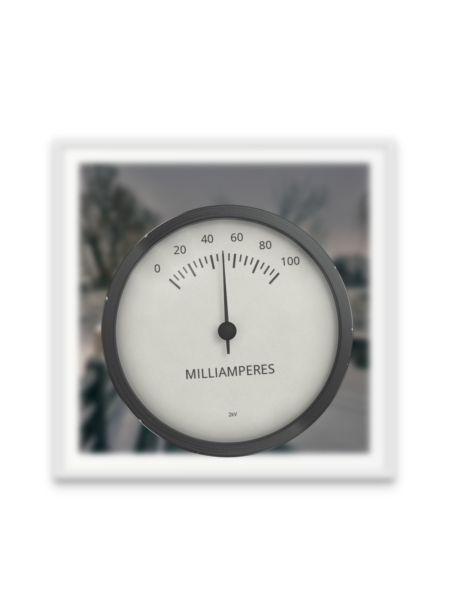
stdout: 50 mA
